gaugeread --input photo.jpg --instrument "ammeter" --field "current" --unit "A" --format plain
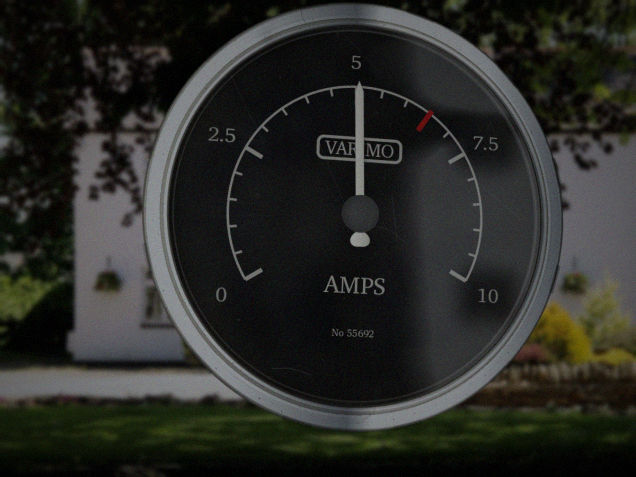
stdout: 5 A
